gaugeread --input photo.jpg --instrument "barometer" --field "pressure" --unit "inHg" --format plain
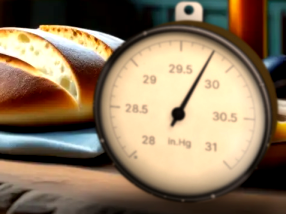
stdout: 29.8 inHg
